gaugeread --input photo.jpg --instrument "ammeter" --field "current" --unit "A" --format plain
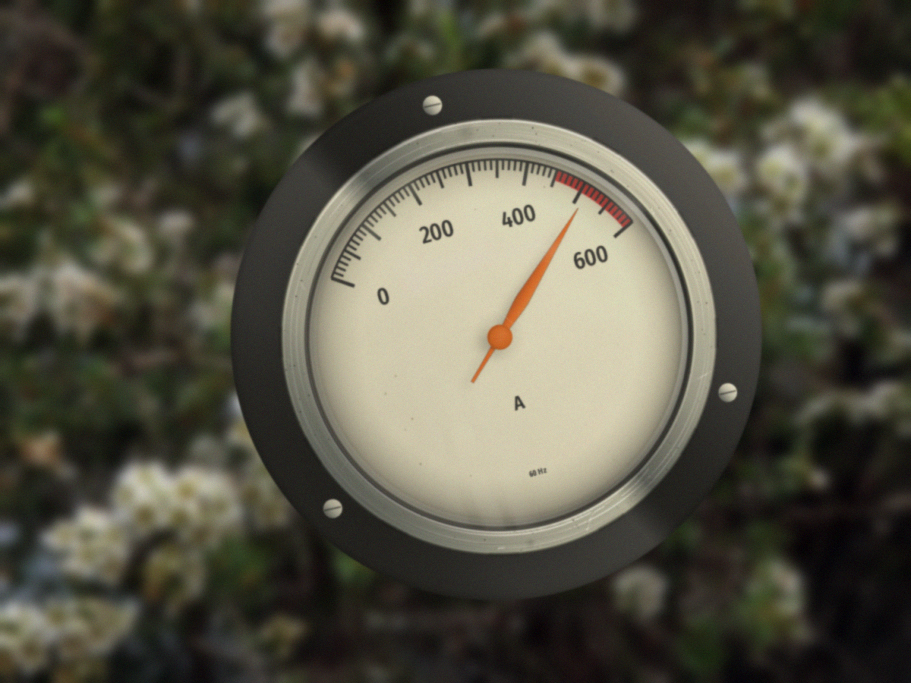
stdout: 510 A
